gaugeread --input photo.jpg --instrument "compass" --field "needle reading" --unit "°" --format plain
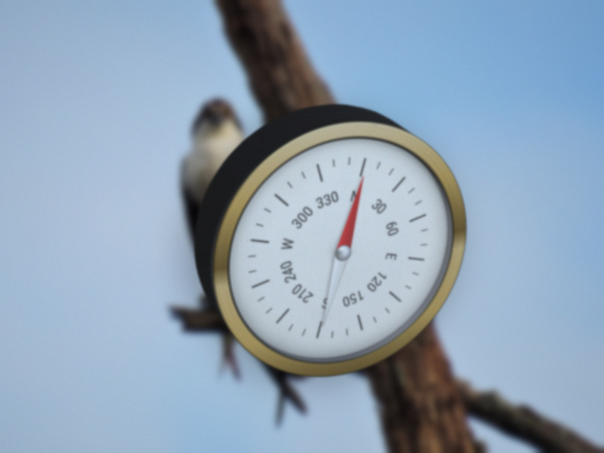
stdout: 0 °
